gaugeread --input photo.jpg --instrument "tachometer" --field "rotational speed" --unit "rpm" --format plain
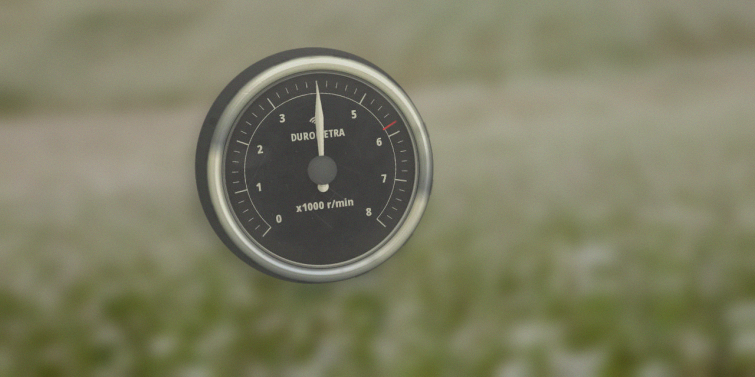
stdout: 4000 rpm
